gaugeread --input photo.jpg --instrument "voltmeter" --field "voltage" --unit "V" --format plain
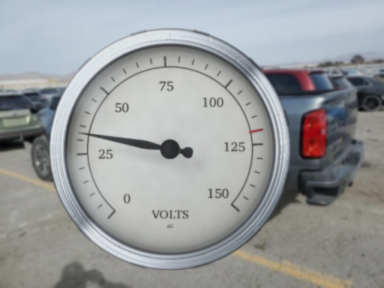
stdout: 32.5 V
